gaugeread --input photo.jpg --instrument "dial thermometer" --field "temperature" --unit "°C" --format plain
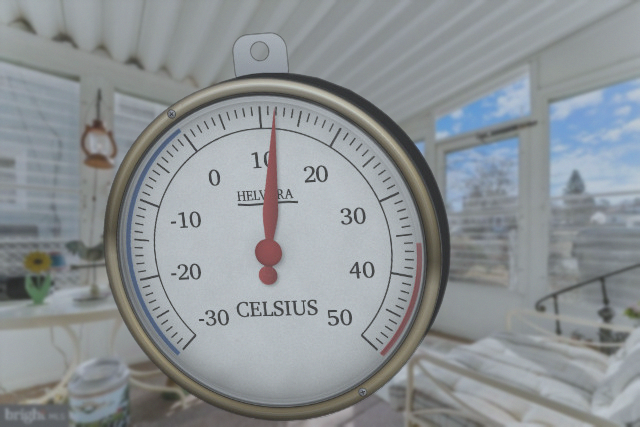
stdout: 12 °C
